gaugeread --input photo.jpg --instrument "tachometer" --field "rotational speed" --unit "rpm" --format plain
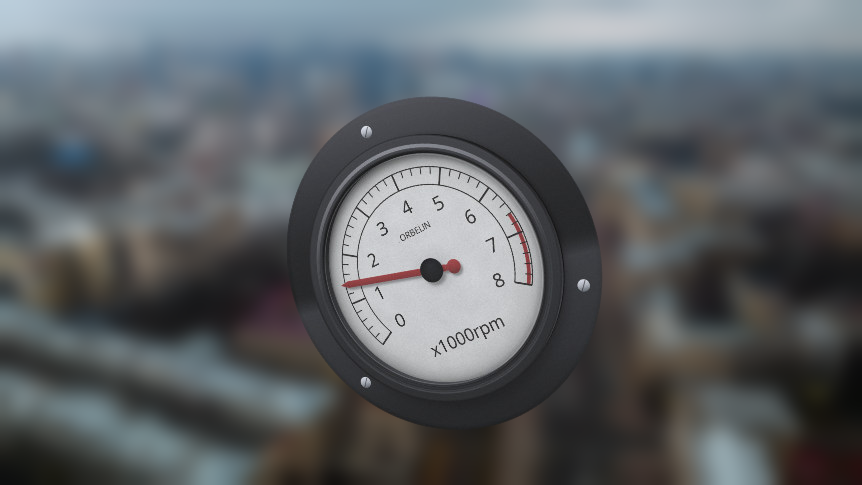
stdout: 1400 rpm
